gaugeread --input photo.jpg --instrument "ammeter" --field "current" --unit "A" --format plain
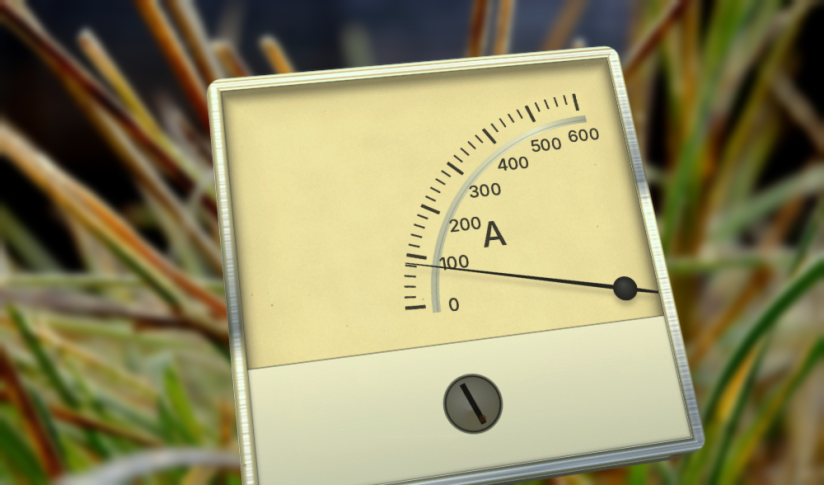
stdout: 80 A
